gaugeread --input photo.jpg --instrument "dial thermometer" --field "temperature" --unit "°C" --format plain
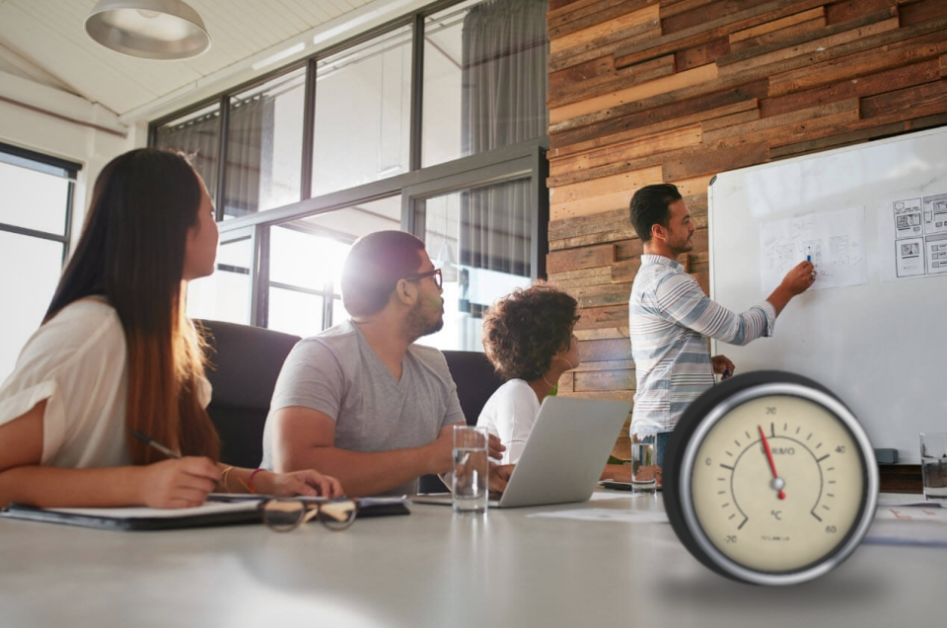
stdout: 16 °C
